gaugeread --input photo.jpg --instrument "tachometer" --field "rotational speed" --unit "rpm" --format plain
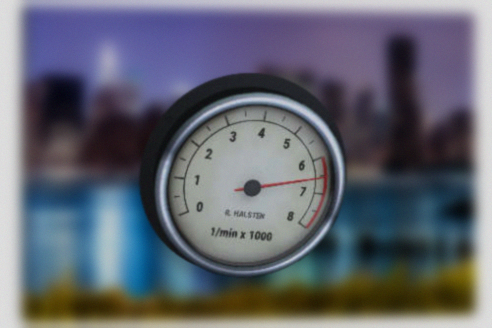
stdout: 6500 rpm
